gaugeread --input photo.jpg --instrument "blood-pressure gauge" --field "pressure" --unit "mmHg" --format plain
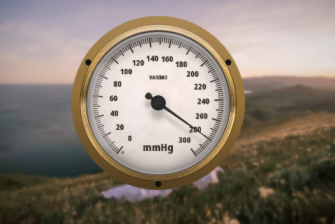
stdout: 280 mmHg
